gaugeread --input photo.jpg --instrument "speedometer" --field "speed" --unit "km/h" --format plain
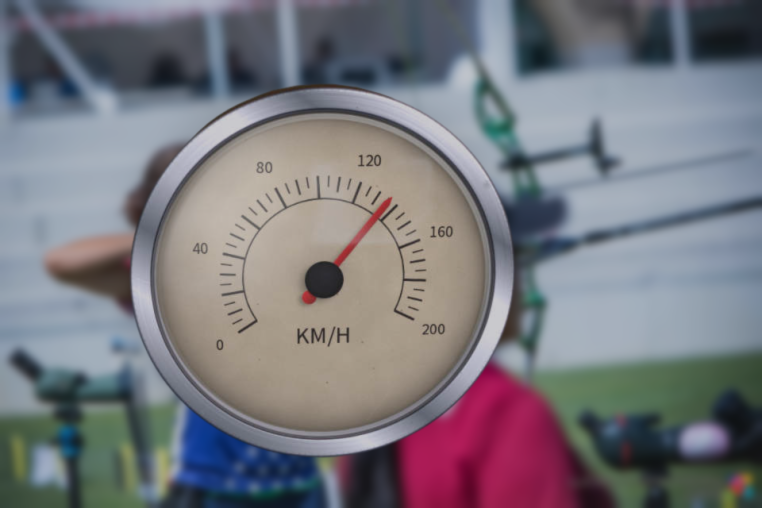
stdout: 135 km/h
